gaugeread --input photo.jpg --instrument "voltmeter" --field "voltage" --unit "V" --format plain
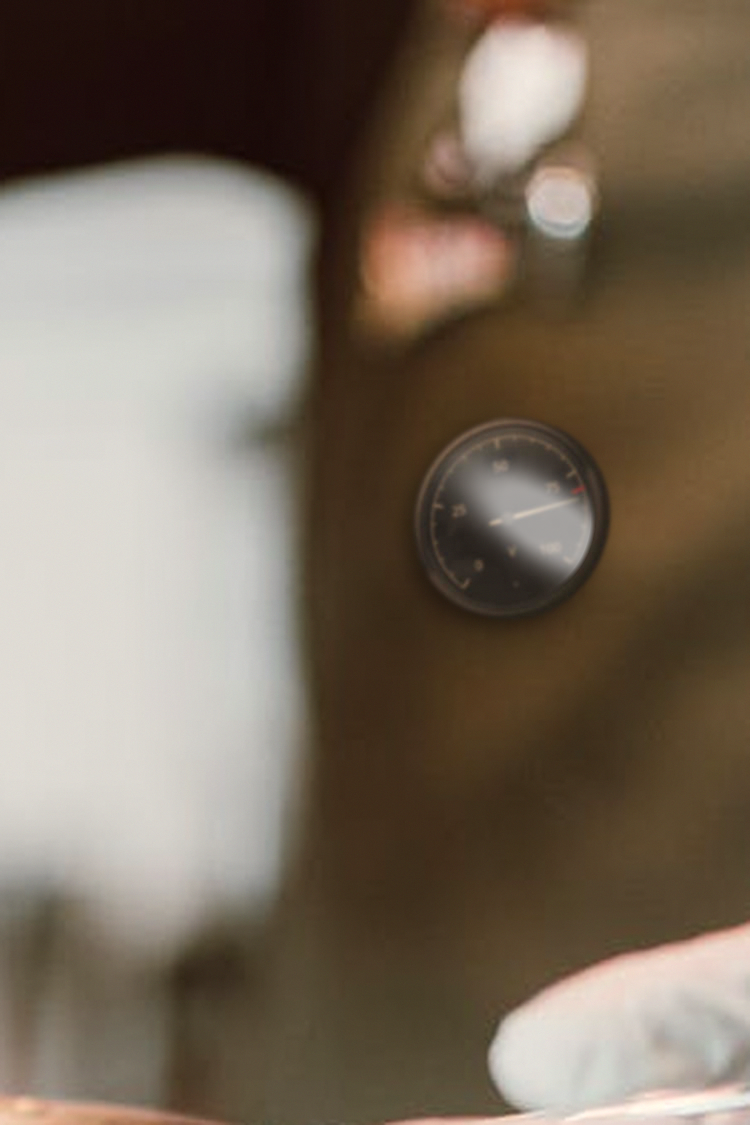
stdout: 82.5 V
